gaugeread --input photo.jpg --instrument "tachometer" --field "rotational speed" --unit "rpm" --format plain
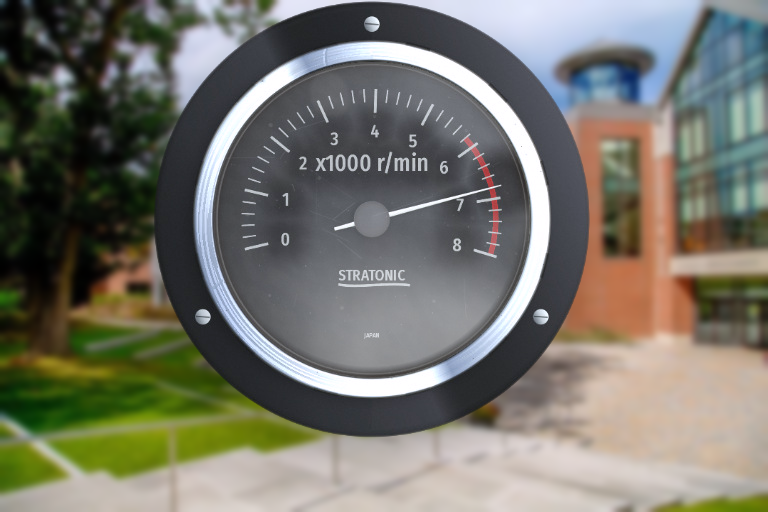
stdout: 6800 rpm
